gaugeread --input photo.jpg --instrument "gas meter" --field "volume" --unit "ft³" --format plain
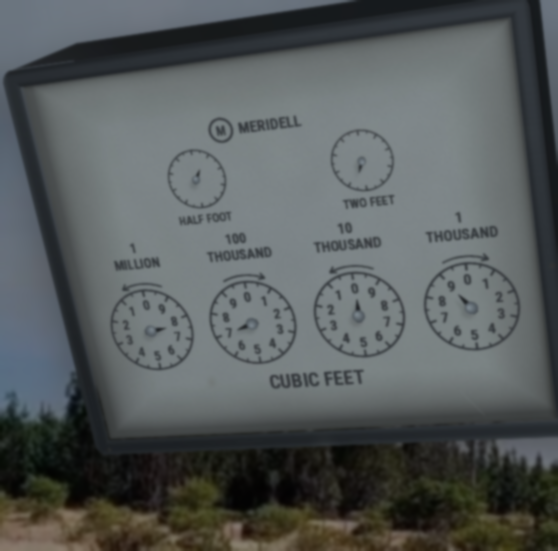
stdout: 769900 ft³
